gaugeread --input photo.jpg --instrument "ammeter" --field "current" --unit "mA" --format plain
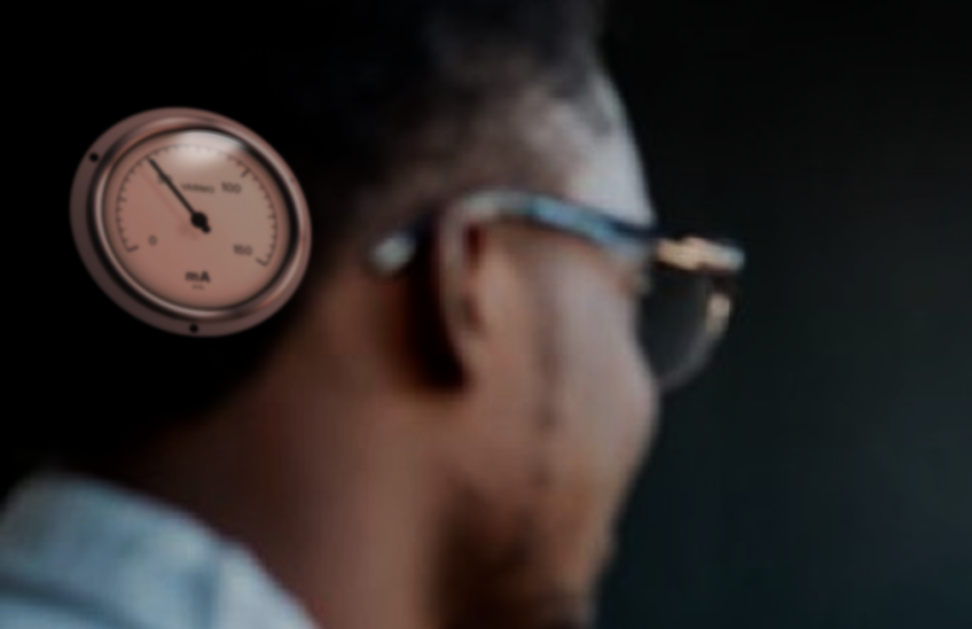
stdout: 50 mA
